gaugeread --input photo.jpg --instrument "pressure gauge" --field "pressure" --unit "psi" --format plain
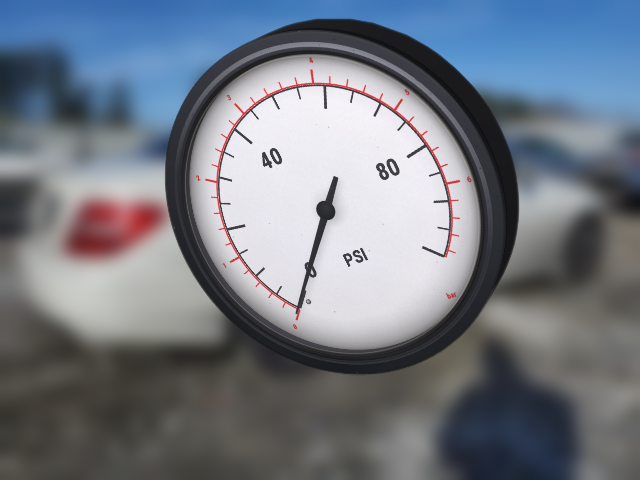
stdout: 0 psi
